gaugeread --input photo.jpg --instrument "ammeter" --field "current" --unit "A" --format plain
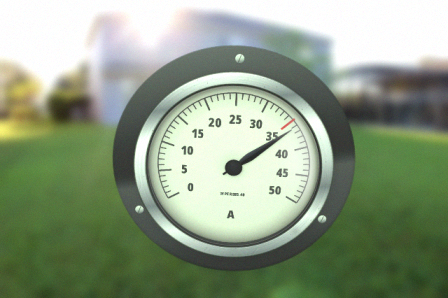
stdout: 36 A
